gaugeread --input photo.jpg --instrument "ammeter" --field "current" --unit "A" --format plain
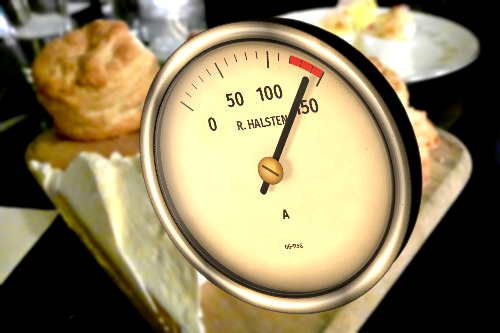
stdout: 140 A
